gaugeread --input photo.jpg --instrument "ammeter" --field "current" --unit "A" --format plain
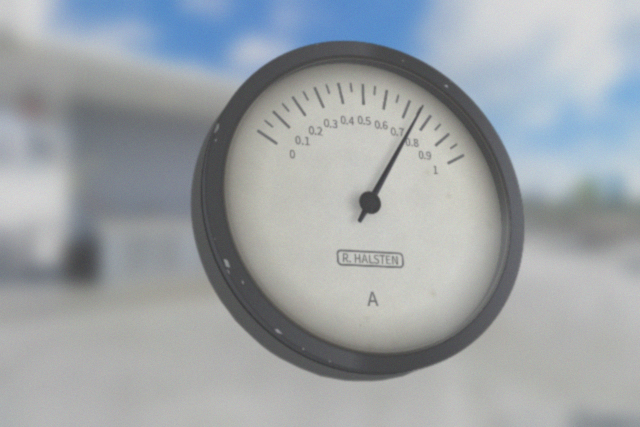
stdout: 0.75 A
